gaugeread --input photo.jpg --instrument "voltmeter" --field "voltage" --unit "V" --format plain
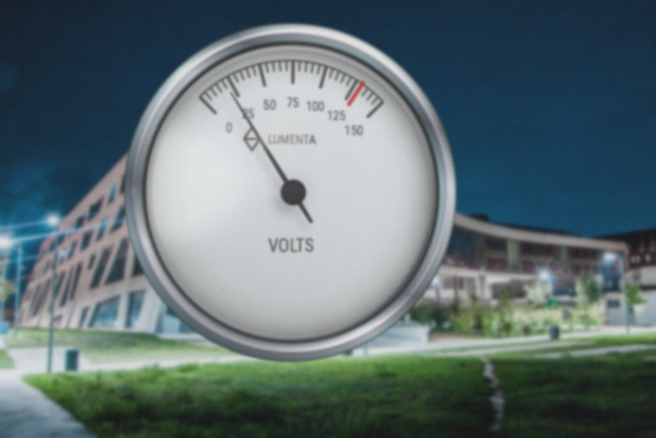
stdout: 20 V
